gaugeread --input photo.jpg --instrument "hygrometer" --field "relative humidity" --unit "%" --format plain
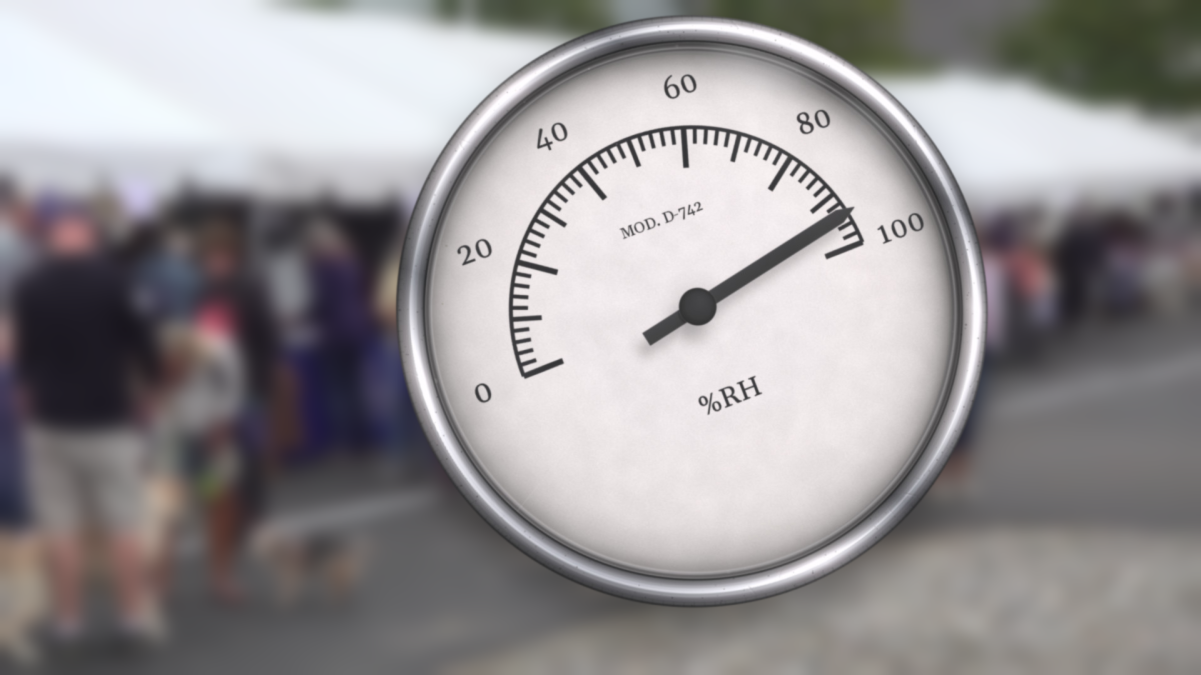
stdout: 94 %
